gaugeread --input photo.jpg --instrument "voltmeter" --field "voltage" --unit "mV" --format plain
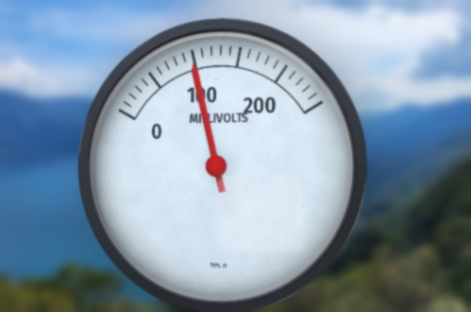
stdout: 100 mV
